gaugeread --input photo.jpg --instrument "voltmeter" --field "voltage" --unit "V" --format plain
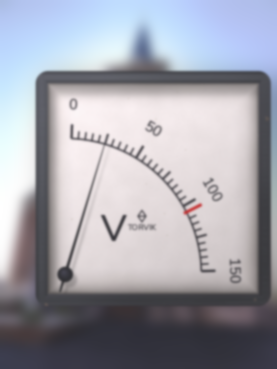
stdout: 25 V
